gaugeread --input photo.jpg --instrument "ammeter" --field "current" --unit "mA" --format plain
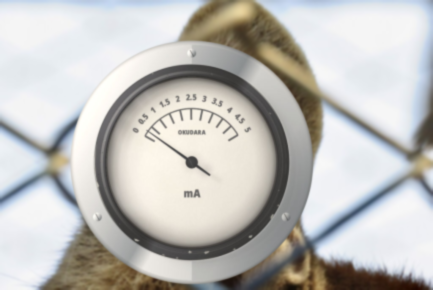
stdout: 0.25 mA
